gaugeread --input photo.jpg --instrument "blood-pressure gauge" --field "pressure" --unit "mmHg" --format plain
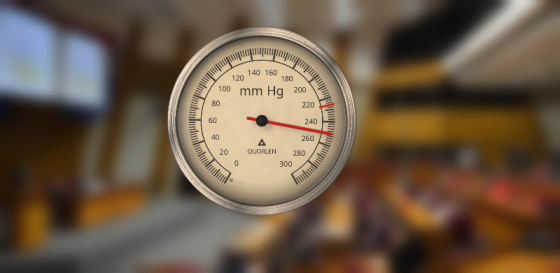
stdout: 250 mmHg
